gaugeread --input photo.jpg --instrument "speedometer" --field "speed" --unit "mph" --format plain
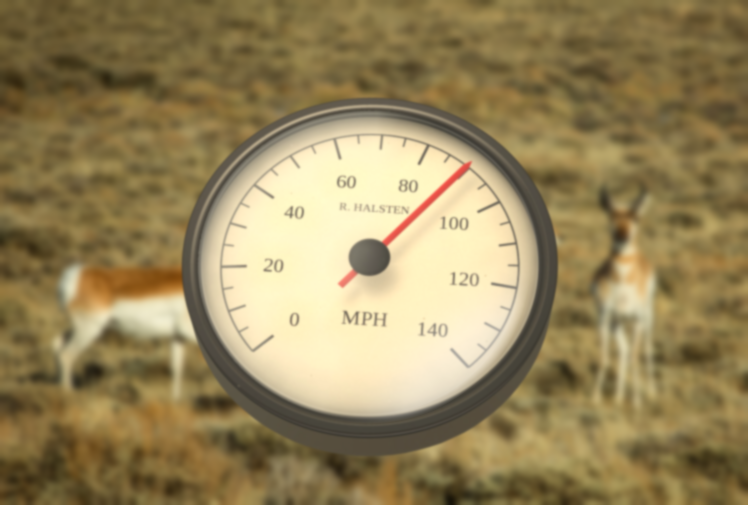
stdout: 90 mph
